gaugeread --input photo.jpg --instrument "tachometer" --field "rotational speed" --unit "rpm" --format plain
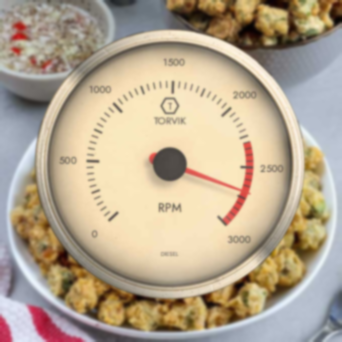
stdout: 2700 rpm
